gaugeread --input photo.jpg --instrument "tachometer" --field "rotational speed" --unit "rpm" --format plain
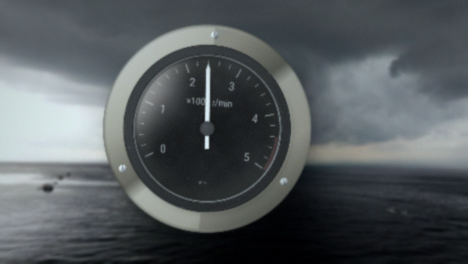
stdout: 2400 rpm
